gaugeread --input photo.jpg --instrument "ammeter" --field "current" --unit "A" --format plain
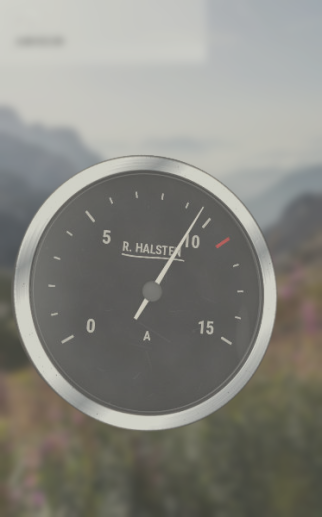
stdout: 9.5 A
